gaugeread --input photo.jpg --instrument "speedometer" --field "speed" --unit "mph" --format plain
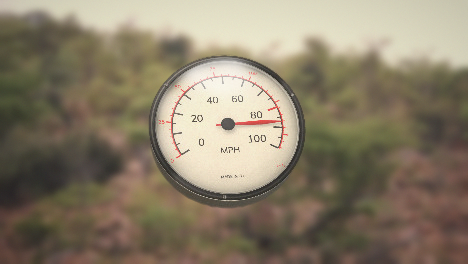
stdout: 87.5 mph
